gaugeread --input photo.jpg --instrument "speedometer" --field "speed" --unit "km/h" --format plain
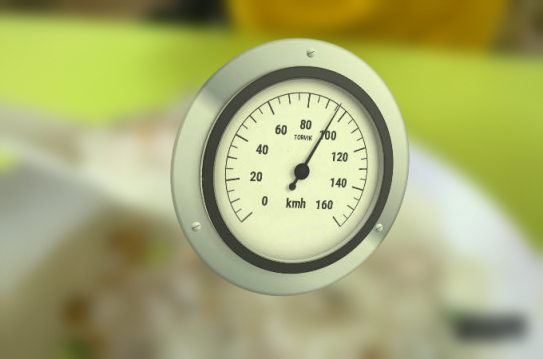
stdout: 95 km/h
